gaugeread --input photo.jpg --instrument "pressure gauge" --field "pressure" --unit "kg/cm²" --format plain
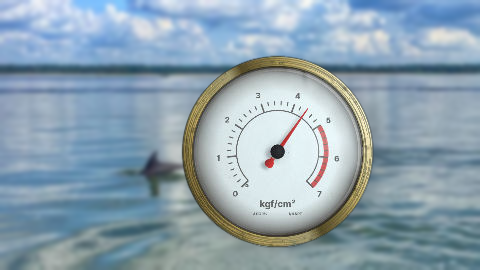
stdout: 4.4 kg/cm²
